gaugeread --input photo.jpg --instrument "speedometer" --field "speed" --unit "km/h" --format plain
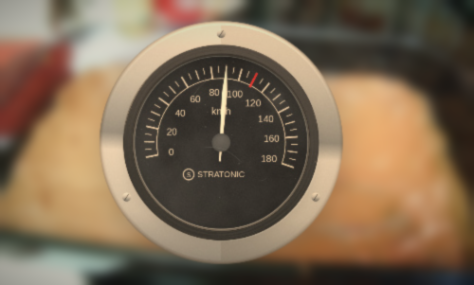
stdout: 90 km/h
